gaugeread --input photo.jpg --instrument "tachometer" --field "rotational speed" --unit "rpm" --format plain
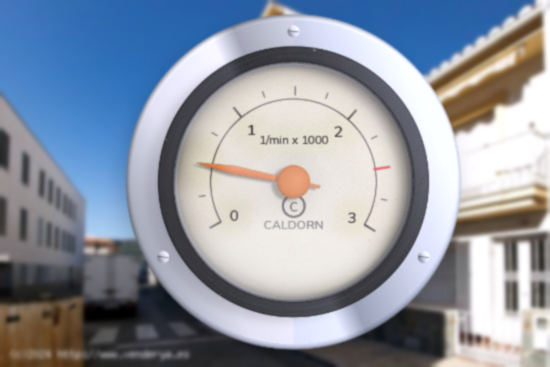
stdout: 500 rpm
